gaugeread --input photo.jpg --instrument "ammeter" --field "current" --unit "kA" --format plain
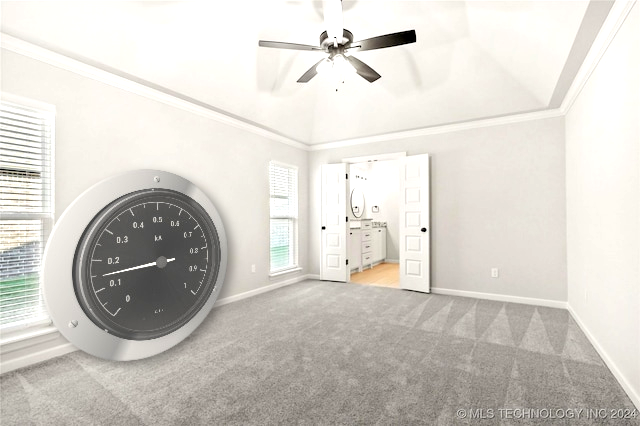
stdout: 0.15 kA
